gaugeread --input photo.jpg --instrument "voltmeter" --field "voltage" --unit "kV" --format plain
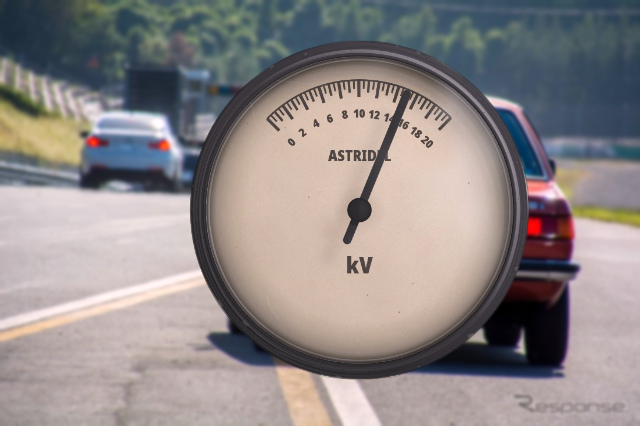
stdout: 15 kV
